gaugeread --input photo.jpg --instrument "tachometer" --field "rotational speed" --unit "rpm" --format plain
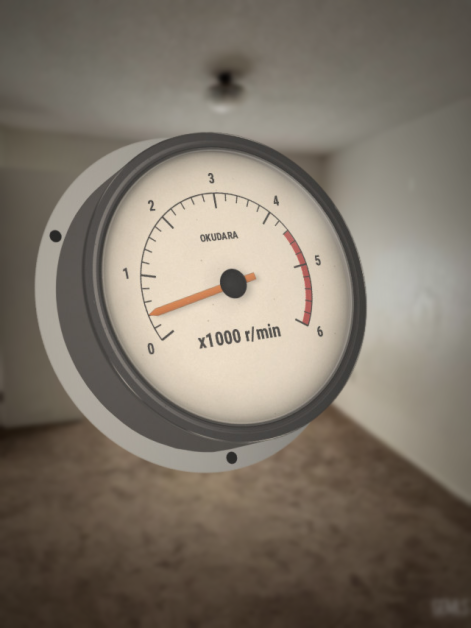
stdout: 400 rpm
